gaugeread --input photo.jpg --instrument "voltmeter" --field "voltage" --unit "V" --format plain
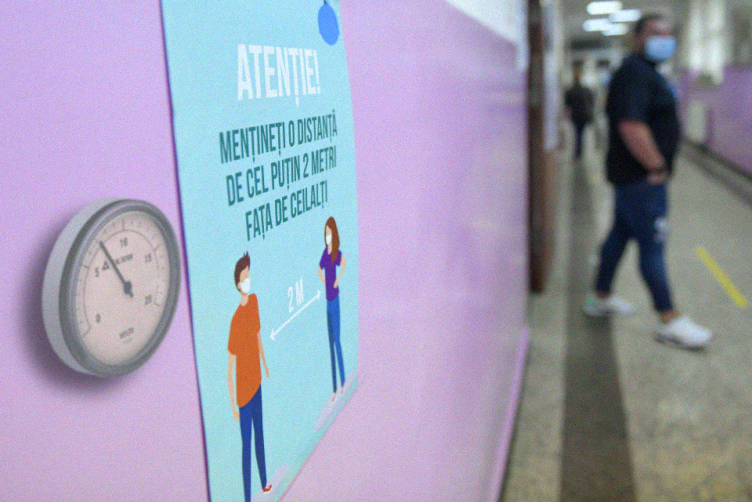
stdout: 7 V
